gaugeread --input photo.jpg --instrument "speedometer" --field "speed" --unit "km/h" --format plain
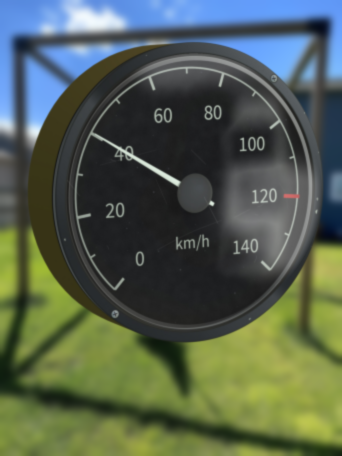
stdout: 40 km/h
